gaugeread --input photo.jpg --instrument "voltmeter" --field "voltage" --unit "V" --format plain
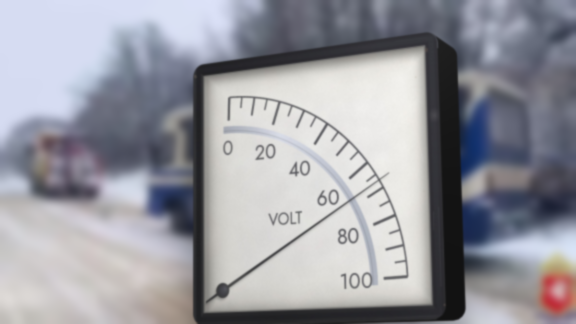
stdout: 67.5 V
